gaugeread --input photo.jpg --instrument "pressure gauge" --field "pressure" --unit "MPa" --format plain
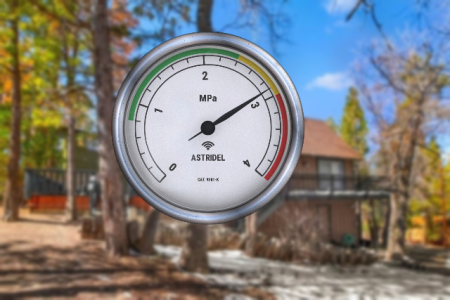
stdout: 2.9 MPa
